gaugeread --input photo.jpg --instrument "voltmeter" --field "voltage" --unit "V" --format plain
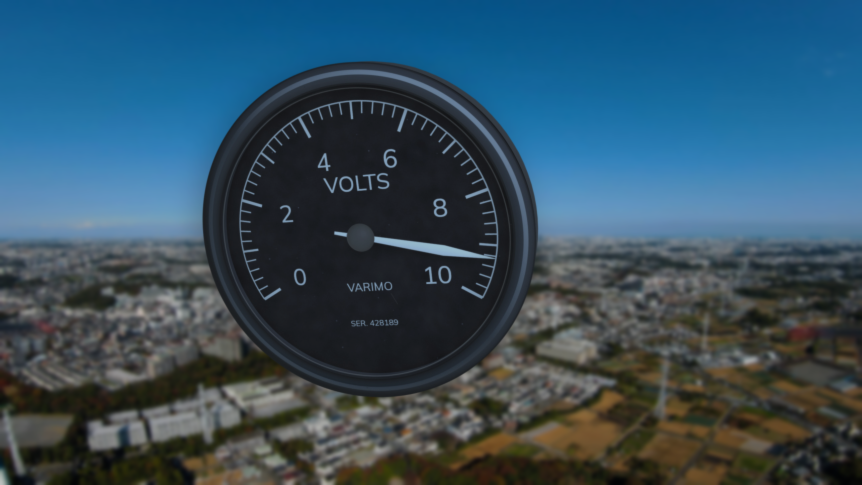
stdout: 9.2 V
